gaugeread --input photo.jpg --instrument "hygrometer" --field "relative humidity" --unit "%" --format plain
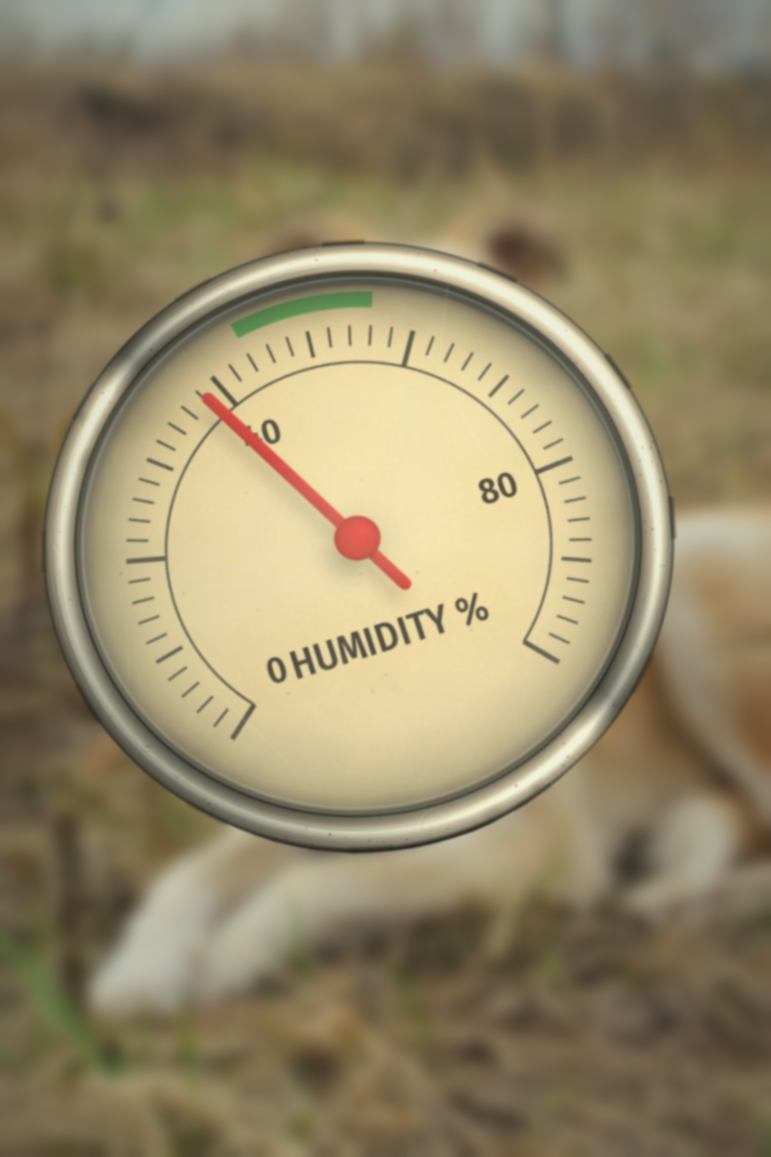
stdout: 38 %
